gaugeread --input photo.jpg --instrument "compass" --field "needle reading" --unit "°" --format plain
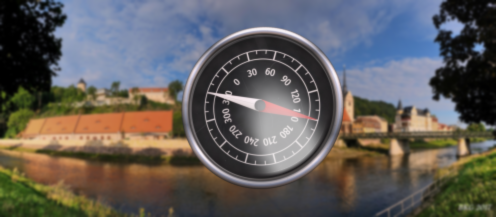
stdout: 150 °
